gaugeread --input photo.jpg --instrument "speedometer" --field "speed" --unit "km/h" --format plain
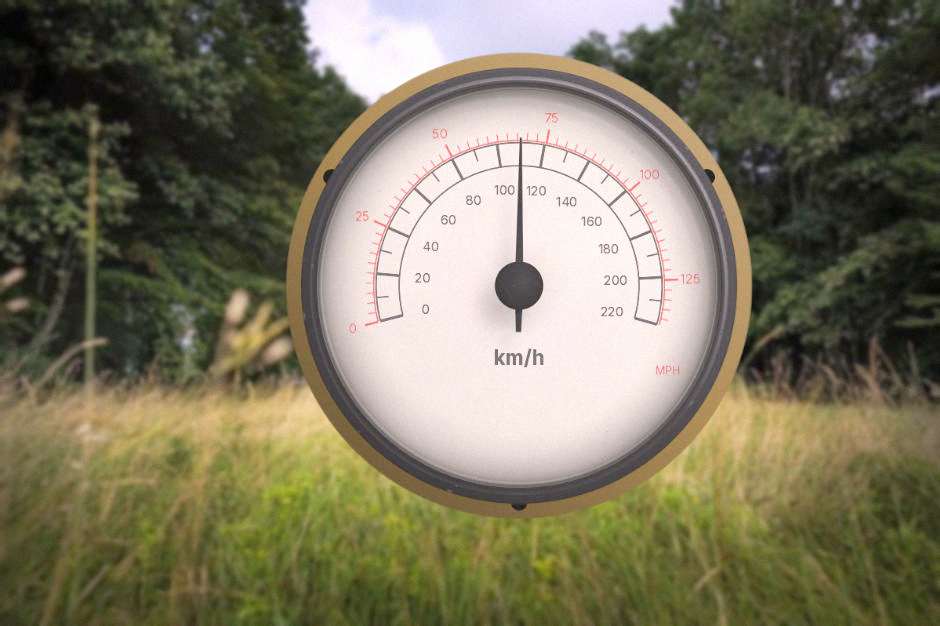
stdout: 110 km/h
